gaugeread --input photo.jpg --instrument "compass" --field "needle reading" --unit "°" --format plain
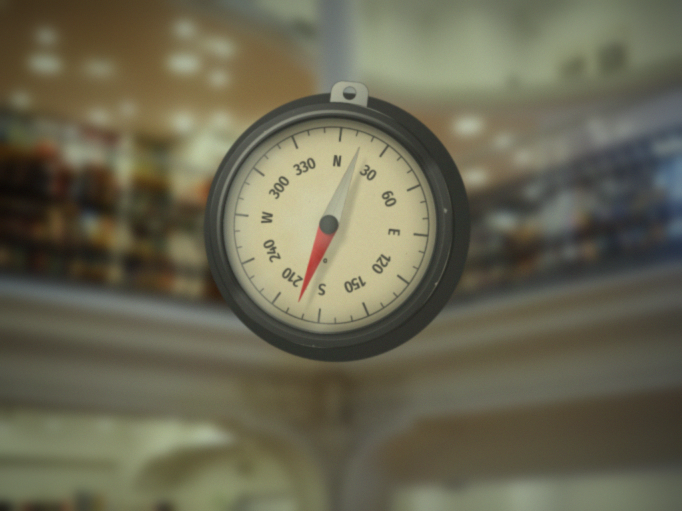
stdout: 195 °
